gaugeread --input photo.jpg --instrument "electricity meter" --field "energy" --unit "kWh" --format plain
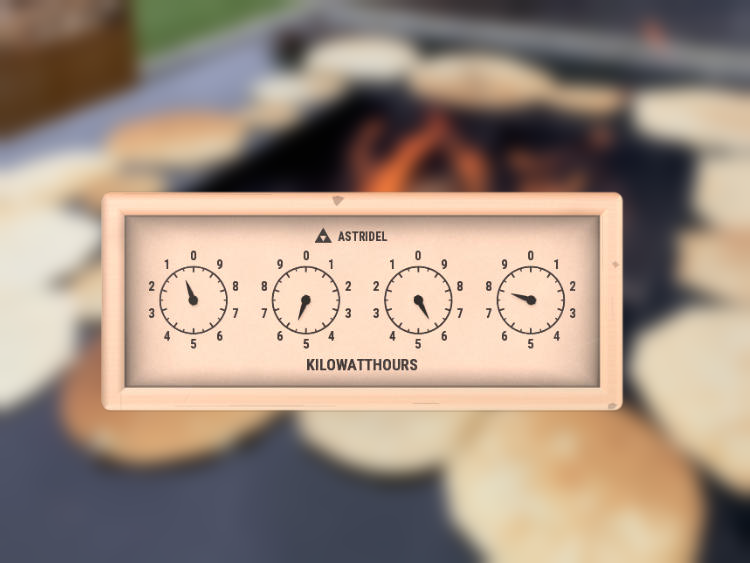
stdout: 558 kWh
